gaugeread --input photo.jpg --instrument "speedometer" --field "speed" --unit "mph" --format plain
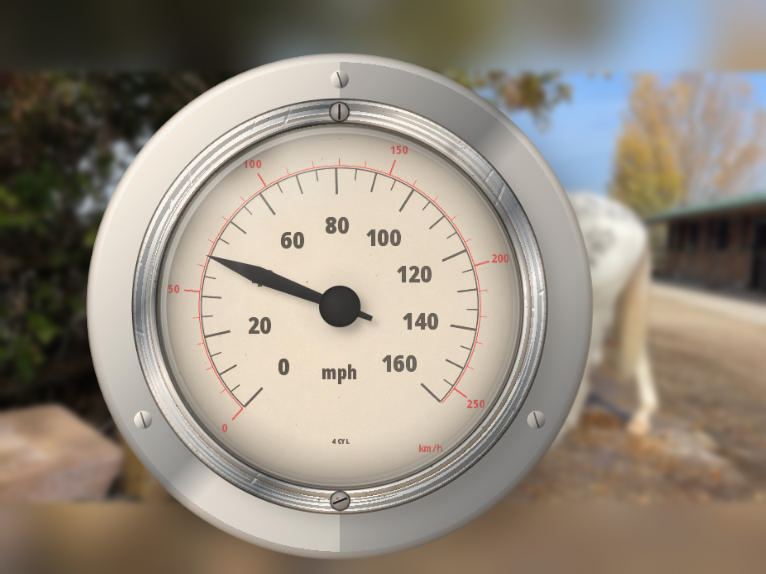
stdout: 40 mph
